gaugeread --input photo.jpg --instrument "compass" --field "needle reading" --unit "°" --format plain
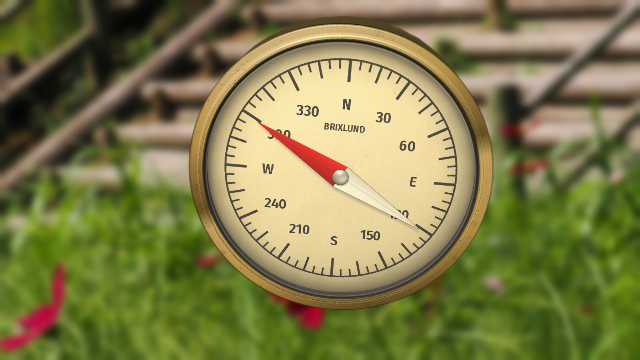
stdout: 300 °
